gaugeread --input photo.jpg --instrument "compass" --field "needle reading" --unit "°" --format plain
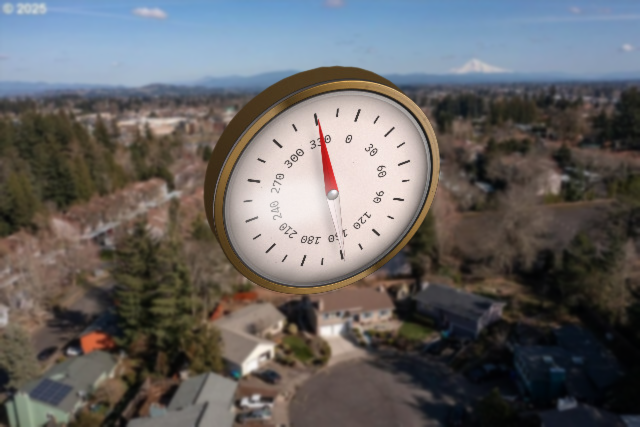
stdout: 330 °
